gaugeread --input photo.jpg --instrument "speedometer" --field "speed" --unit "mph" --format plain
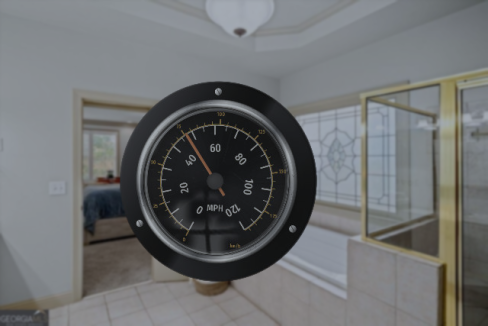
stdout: 47.5 mph
